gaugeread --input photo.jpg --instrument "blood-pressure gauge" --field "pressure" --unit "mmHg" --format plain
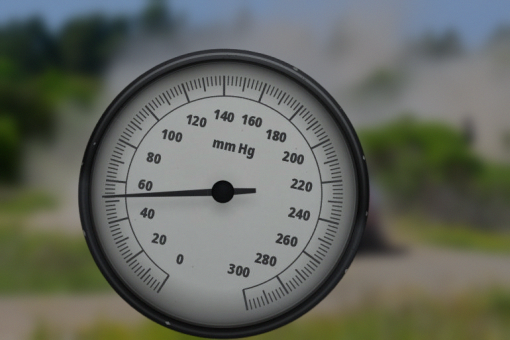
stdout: 52 mmHg
